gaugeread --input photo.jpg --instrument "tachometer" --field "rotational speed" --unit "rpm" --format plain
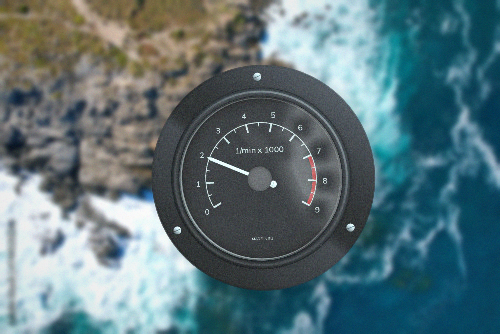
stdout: 2000 rpm
